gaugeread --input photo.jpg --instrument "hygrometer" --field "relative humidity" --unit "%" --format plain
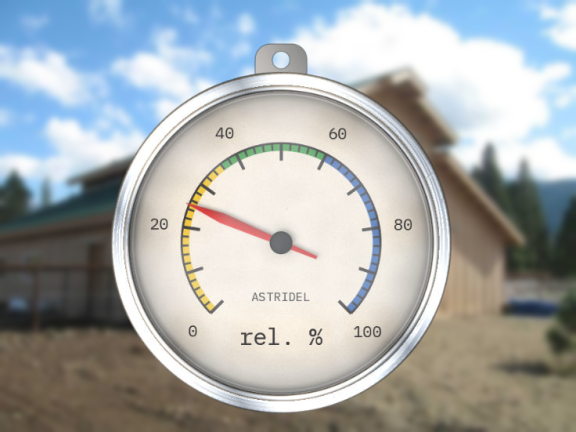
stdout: 25 %
